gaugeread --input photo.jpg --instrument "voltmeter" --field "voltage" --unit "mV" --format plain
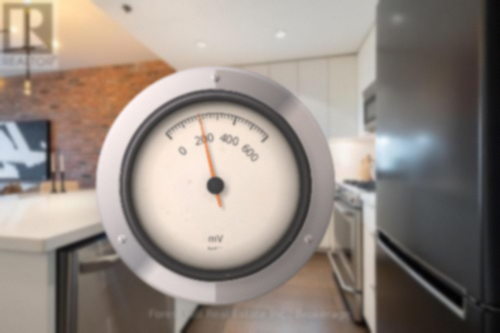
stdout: 200 mV
